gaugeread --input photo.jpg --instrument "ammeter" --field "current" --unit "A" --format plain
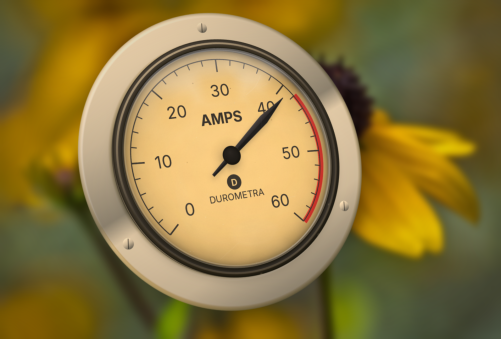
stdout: 41 A
